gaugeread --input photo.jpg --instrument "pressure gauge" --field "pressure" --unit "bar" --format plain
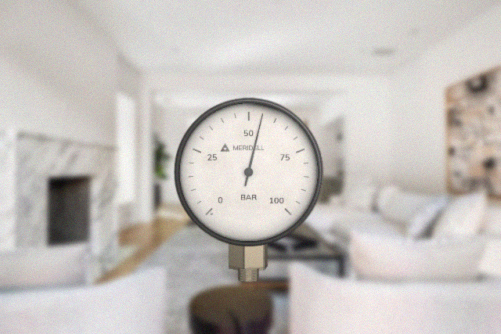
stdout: 55 bar
